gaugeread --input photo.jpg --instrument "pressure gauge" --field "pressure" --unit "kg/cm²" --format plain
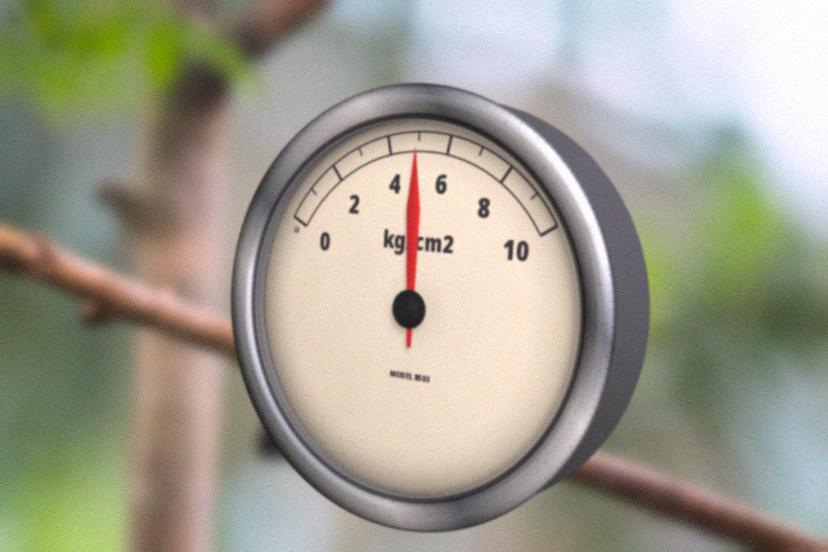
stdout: 5 kg/cm²
